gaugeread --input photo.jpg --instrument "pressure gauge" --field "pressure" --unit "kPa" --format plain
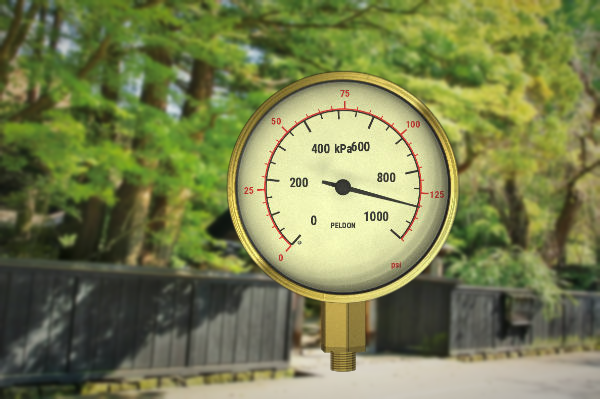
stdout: 900 kPa
